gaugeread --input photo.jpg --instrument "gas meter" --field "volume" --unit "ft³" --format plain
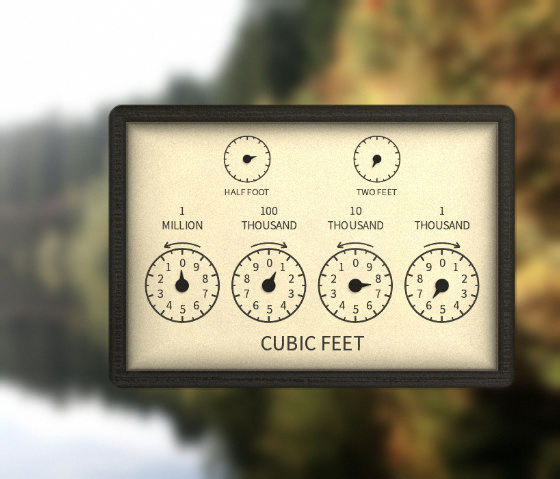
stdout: 7600 ft³
